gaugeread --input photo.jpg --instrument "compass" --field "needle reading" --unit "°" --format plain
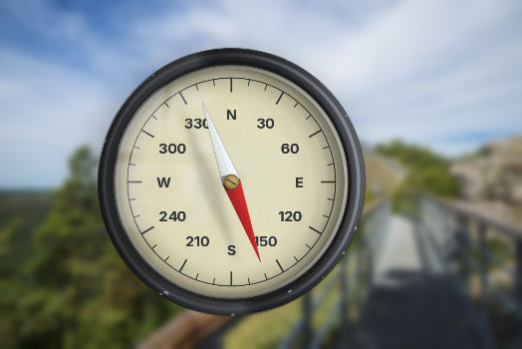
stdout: 160 °
